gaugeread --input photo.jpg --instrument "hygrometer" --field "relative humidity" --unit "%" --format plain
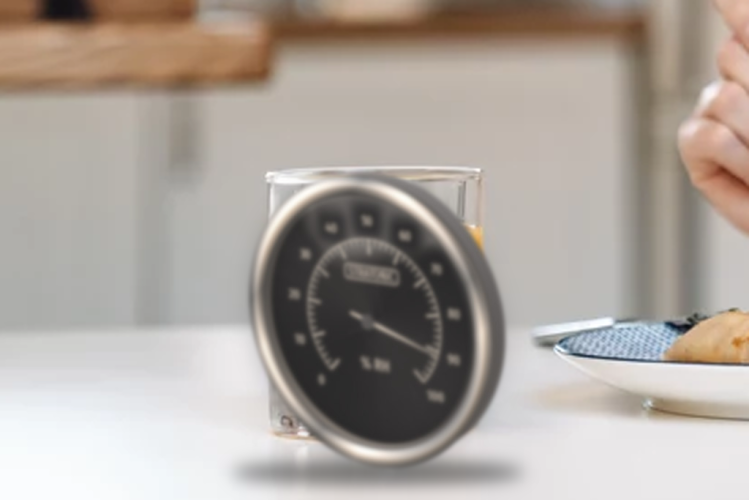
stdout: 90 %
